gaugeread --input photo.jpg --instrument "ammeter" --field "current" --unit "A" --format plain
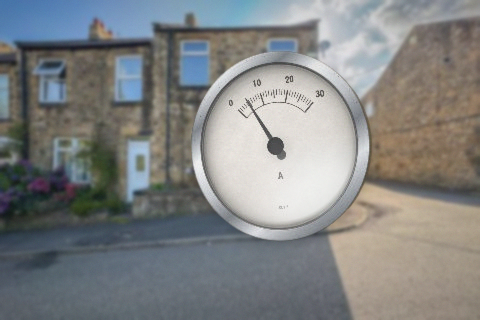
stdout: 5 A
